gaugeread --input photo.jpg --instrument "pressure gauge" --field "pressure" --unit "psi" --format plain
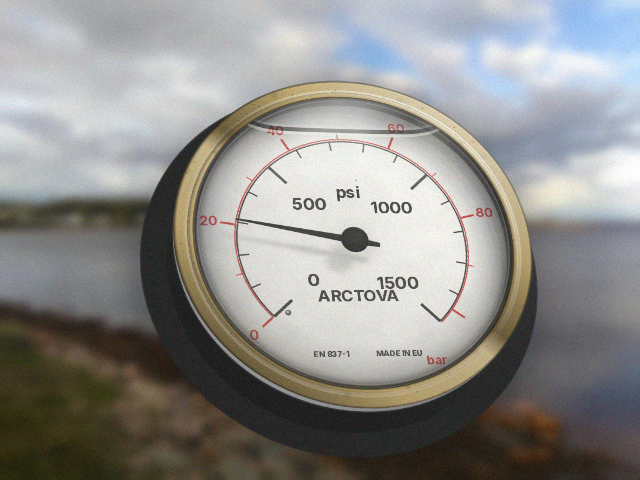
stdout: 300 psi
